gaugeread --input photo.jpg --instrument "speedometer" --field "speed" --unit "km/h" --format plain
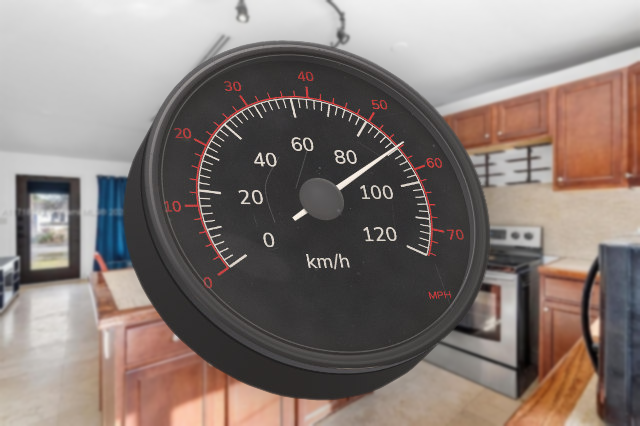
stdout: 90 km/h
